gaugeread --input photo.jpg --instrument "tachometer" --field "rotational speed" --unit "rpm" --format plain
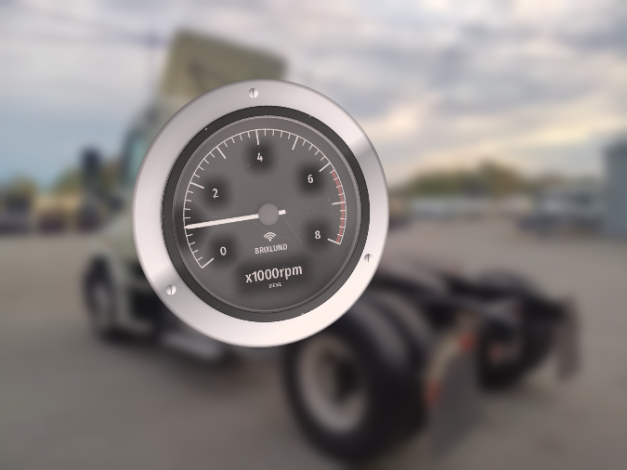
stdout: 1000 rpm
